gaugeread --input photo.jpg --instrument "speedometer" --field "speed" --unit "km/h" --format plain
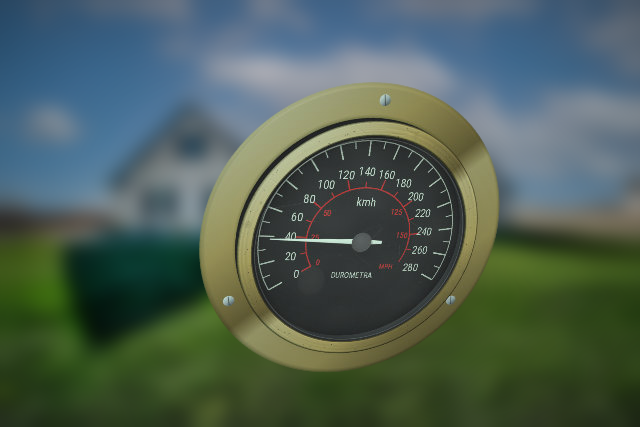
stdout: 40 km/h
